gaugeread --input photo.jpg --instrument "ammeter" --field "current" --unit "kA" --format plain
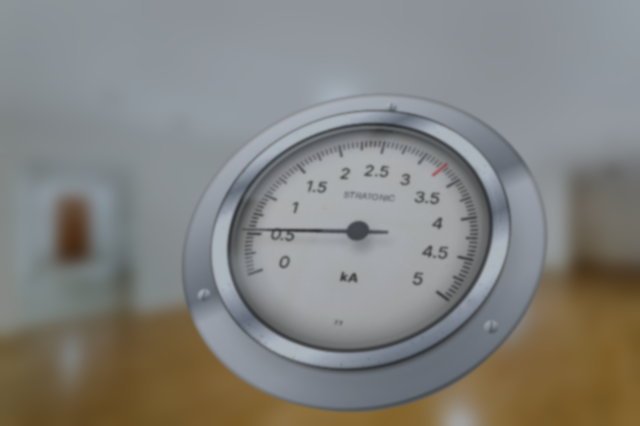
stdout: 0.5 kA
